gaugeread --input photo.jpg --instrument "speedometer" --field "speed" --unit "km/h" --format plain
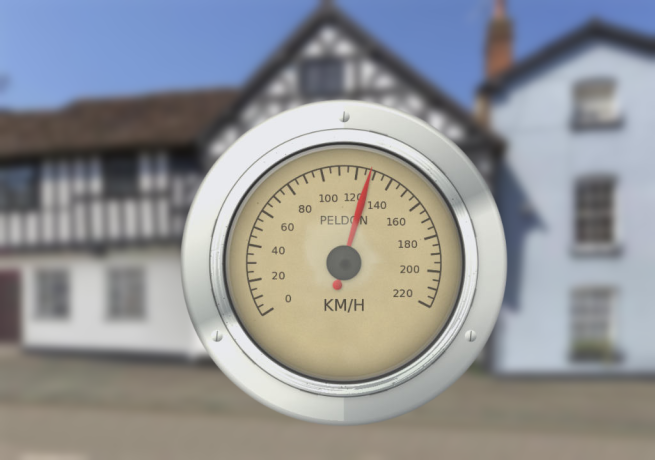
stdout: 127.5 km/h
